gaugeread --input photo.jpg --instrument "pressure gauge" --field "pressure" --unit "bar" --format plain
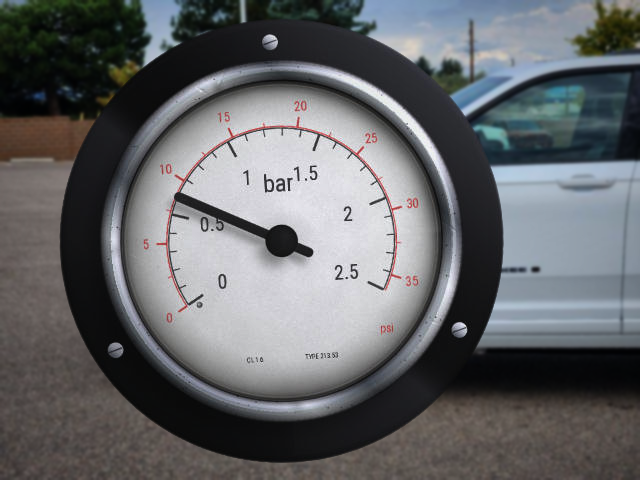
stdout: 0.6 bar
